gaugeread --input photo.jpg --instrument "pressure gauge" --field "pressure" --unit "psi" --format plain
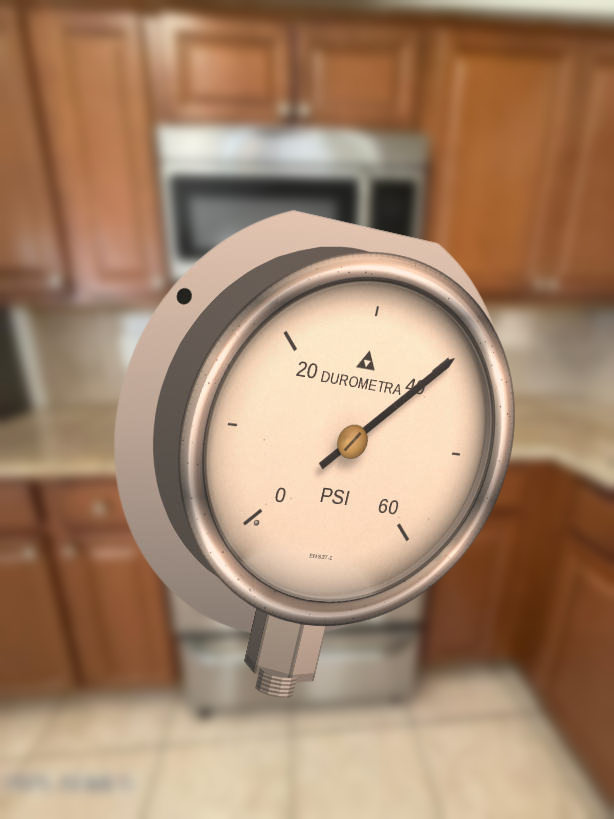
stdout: 40 psi
